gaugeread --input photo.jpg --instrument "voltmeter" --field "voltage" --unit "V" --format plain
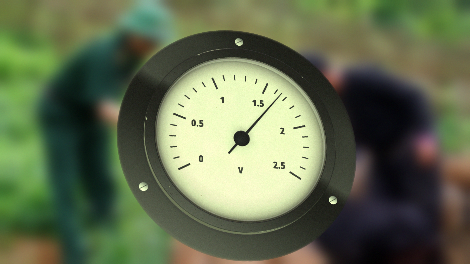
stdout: 1.65 V
